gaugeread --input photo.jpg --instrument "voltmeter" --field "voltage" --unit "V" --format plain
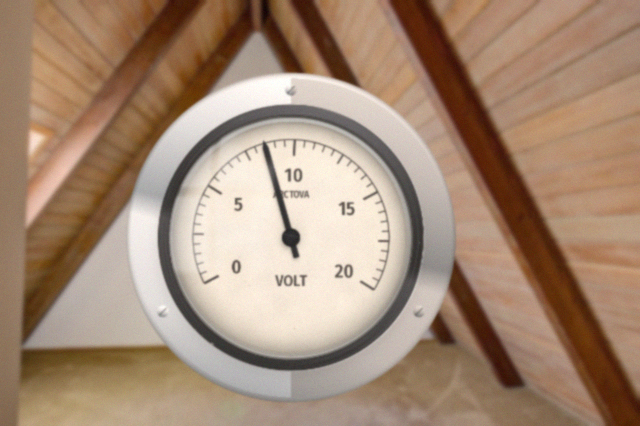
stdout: 8.5 V
